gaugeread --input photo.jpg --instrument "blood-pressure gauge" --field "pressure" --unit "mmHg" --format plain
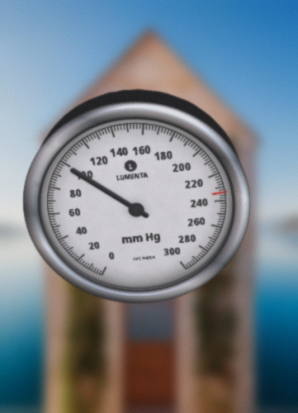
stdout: 100 mmHg
